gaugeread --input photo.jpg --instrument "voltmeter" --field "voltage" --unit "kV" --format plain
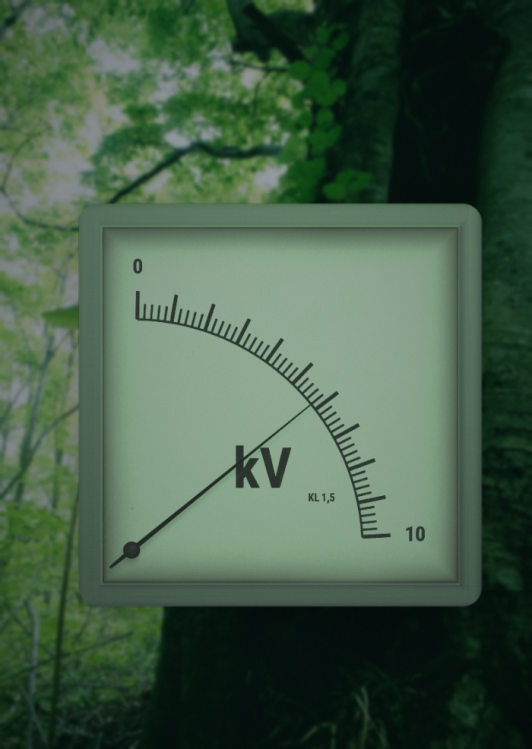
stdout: 5.8 kV
